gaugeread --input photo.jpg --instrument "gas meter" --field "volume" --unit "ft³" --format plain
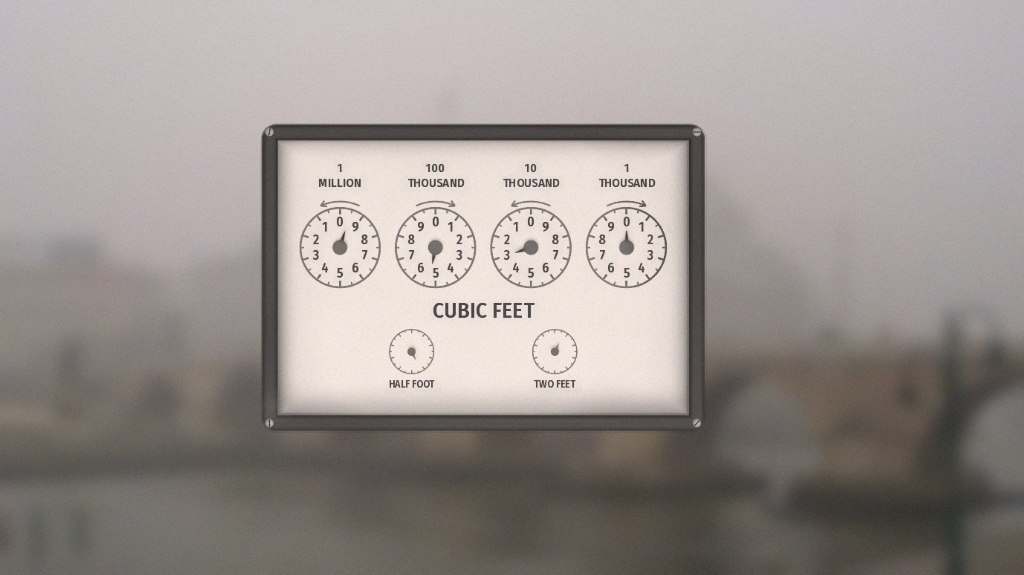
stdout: 953000 ft³
